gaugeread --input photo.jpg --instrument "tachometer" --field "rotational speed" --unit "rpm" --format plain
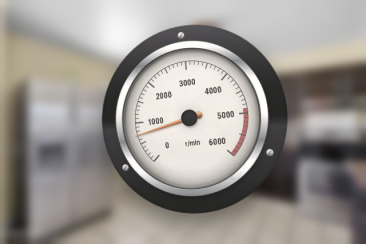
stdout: 700 rpm
